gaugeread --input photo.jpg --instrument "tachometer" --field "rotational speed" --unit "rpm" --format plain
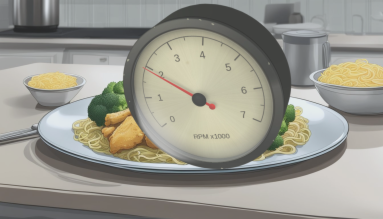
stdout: 2000 rpm
